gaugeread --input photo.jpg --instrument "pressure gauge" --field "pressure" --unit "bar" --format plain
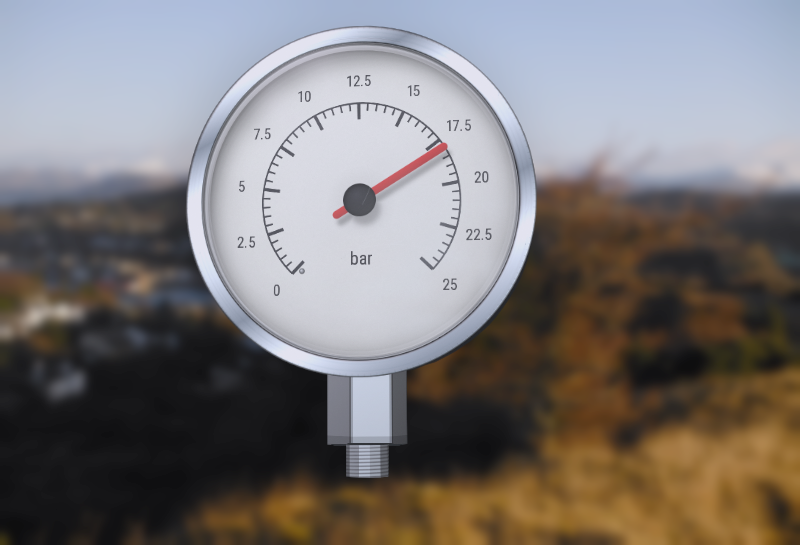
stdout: 18 bar
